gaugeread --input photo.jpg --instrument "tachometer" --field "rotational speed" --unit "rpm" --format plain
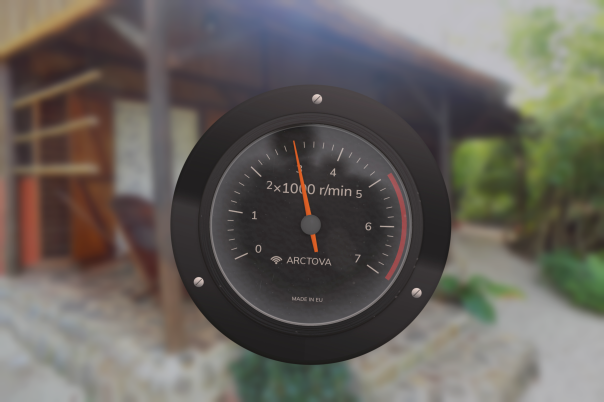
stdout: 3000 rpm
